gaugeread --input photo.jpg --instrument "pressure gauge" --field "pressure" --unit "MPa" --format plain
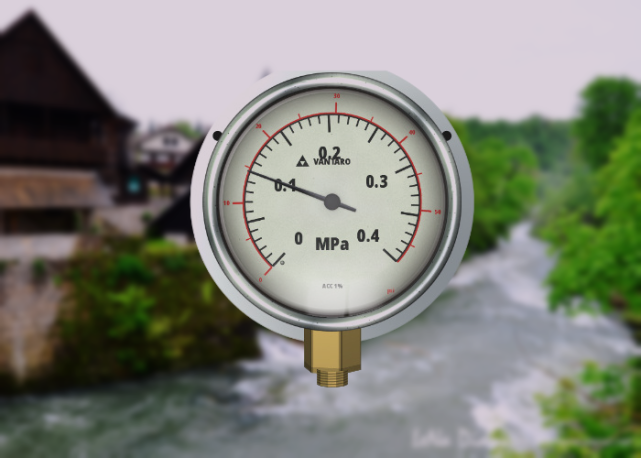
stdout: 0.1 MPa
